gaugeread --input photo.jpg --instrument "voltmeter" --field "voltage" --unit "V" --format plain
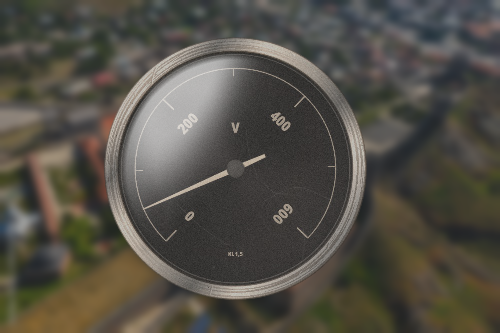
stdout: 50 V
